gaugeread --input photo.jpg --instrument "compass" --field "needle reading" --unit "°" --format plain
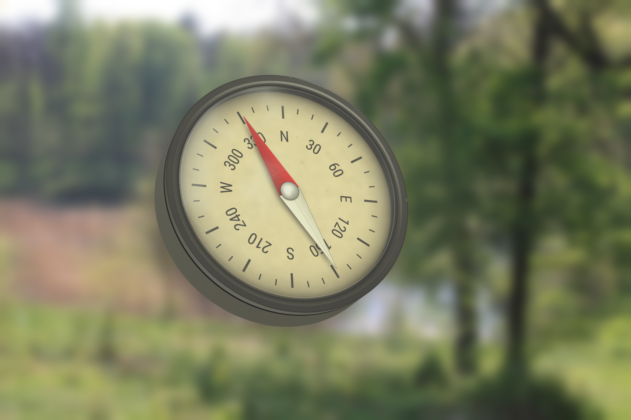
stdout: 330 °
